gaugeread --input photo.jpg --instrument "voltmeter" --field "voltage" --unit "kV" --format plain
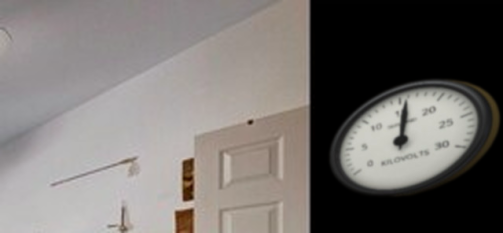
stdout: 16 kV
